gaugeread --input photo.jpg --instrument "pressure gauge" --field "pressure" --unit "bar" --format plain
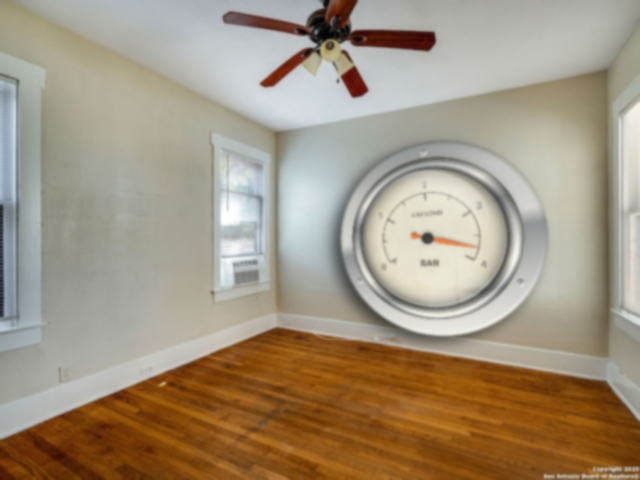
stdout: 3.75 bar
